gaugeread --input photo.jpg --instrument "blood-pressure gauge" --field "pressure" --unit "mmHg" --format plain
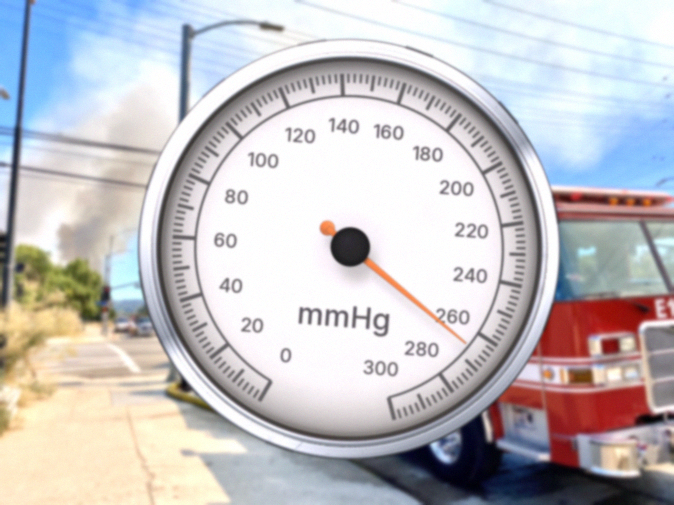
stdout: 266 mmHg
